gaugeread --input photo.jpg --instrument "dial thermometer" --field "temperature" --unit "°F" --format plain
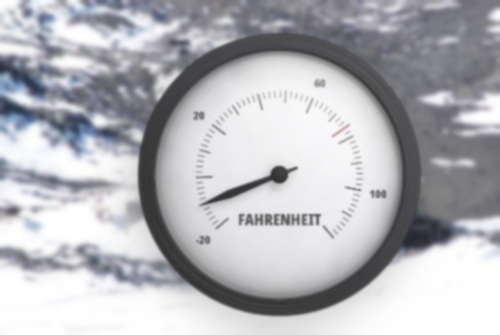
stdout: -10 °F
